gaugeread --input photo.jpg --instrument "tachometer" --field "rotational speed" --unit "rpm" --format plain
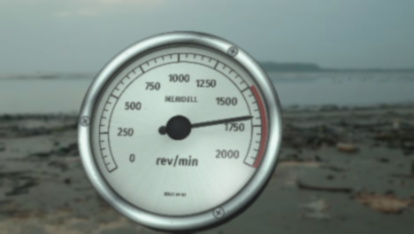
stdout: 1700 rpm
